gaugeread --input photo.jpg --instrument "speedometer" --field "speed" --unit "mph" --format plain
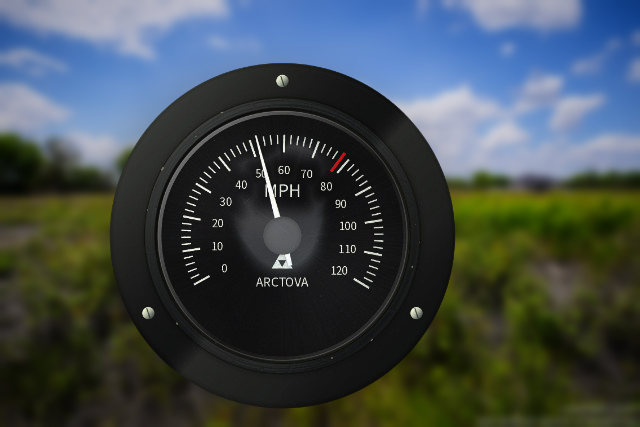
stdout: 52 mph
